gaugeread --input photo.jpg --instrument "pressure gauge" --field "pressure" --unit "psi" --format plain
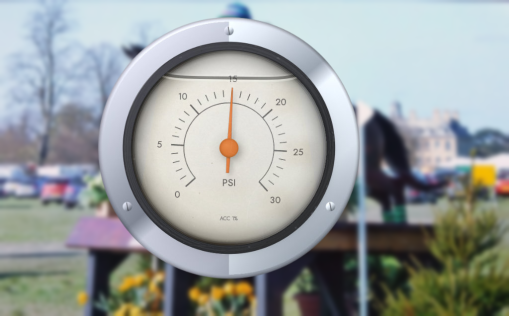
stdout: 15 psi
